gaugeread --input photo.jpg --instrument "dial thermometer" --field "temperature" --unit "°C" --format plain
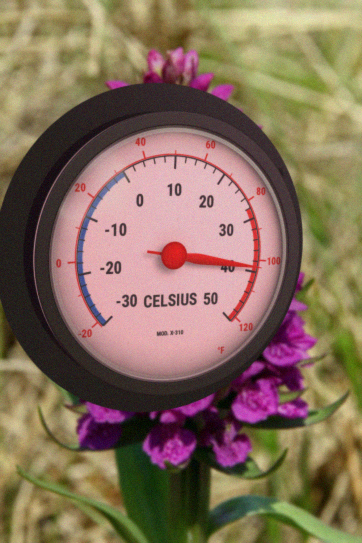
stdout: 39 °C
